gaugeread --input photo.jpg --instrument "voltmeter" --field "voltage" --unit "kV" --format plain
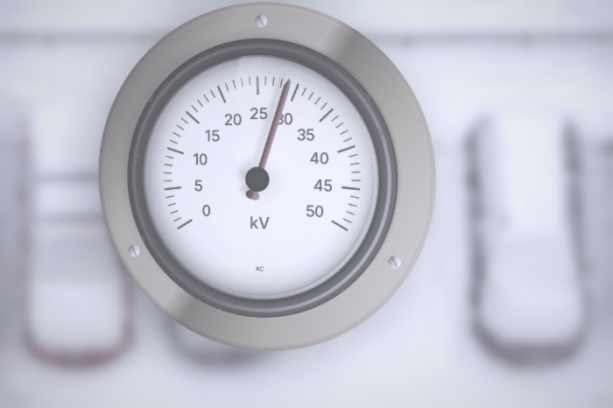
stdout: 29 kV
